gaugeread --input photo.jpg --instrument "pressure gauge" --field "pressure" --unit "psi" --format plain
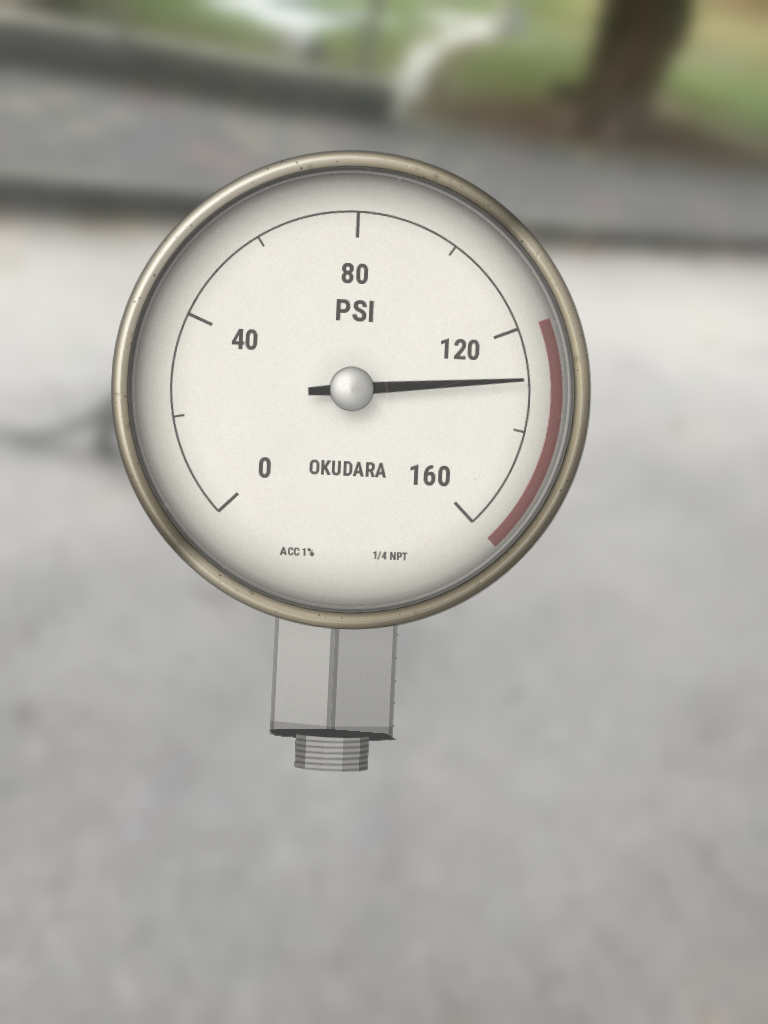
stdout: 130 psi
